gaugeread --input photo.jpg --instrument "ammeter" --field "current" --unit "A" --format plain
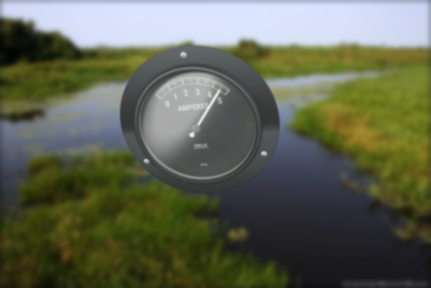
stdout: 4.5 A
